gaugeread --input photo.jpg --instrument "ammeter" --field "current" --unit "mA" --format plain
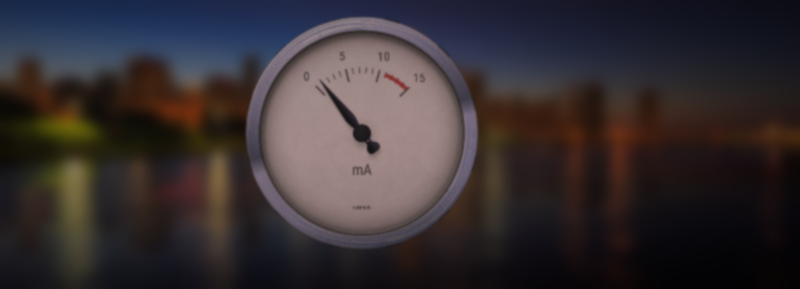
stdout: 1 mA
